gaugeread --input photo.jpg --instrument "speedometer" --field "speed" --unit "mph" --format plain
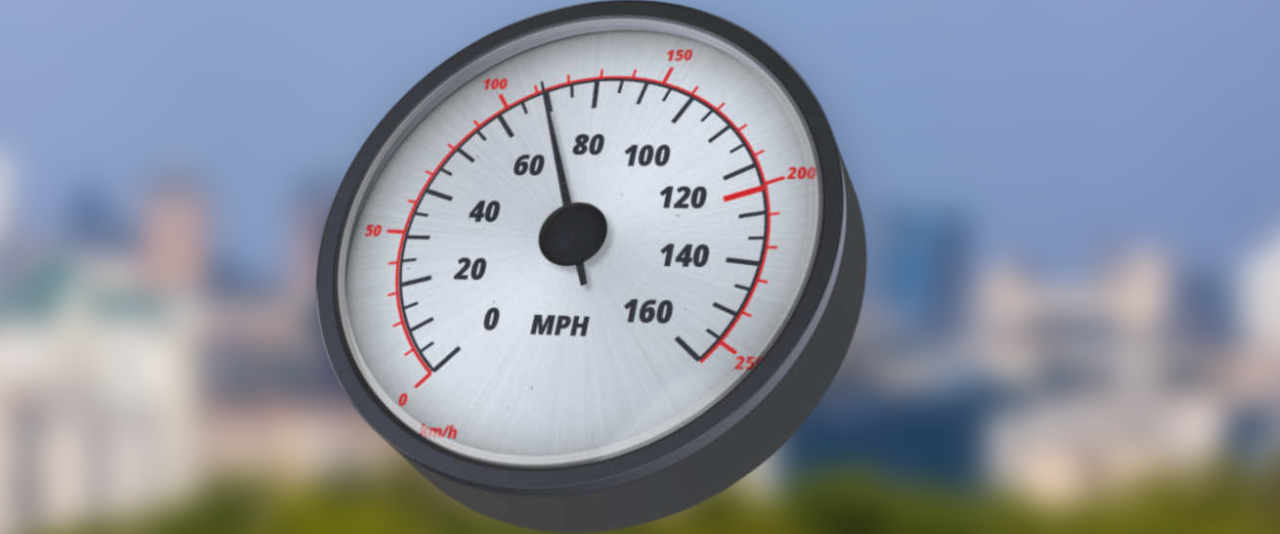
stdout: 70 mph
